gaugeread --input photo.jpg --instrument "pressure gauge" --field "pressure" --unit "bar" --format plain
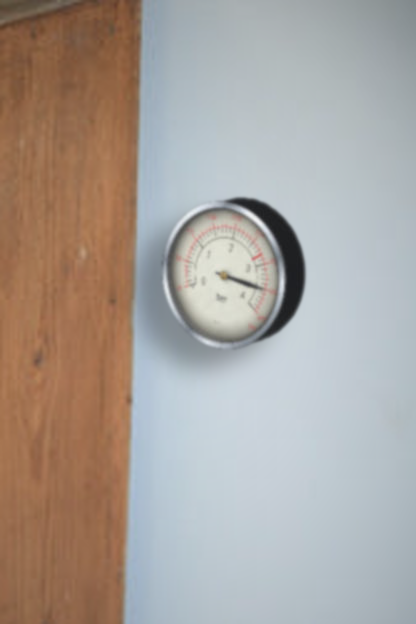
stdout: 3.5 bar
